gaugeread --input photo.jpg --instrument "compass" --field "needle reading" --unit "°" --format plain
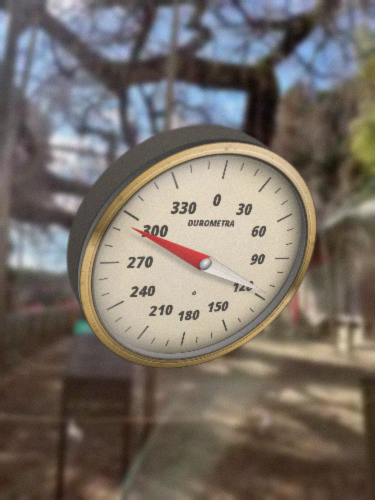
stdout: 295 °
